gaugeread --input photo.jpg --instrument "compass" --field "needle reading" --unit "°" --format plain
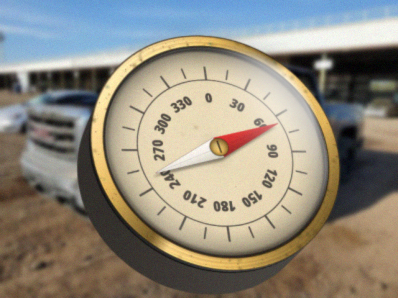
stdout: 67.5 °
